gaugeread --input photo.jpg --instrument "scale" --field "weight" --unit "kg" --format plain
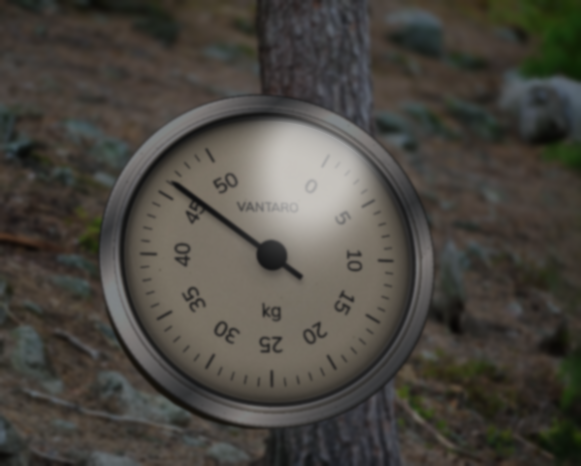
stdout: 46 kg
